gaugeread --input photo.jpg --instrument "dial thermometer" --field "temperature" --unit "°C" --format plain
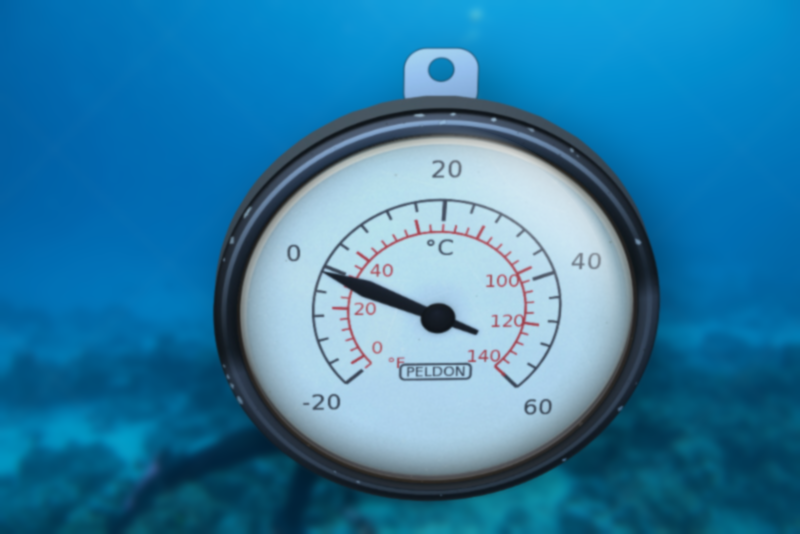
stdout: 0 °C
